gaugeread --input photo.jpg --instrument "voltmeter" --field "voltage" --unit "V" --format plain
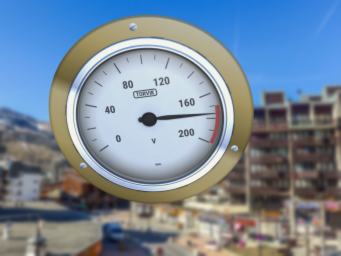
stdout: 175 V
